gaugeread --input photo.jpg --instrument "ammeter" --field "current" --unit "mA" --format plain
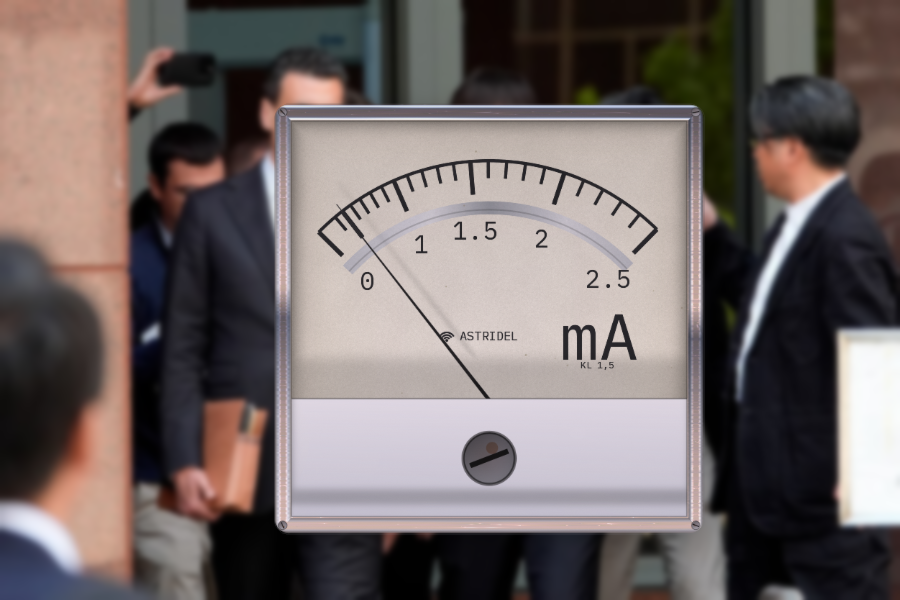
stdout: 0.5 mA
